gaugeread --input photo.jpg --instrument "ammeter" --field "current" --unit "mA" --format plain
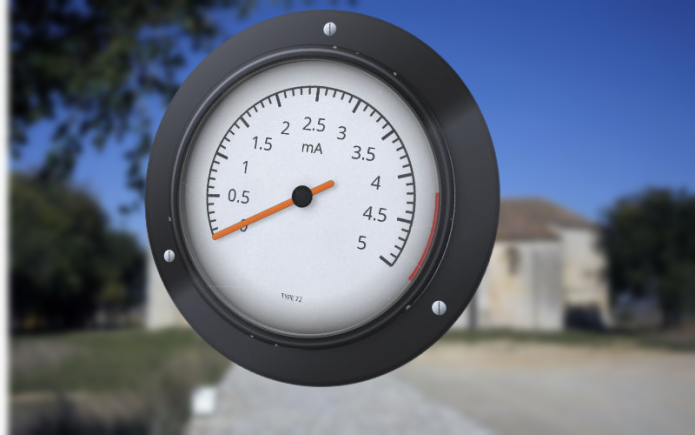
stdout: 0 mA
